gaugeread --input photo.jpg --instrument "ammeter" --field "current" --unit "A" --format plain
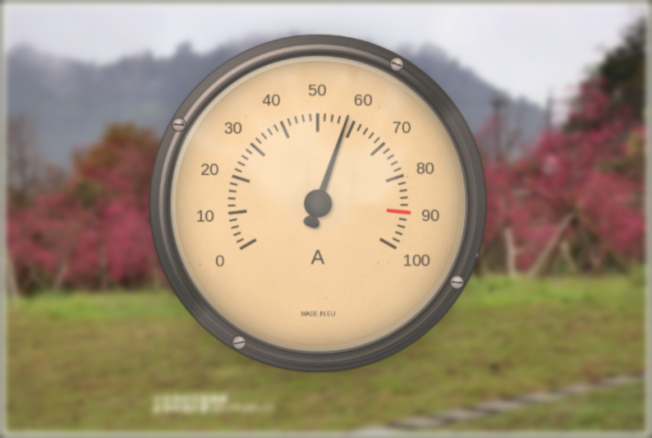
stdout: 58 A
